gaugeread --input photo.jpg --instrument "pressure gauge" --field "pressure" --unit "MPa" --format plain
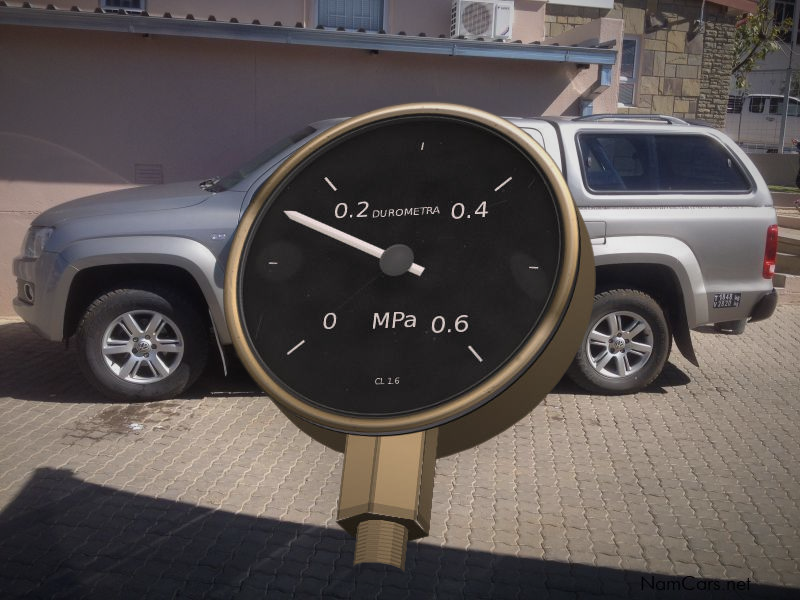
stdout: 0.15 MPa
